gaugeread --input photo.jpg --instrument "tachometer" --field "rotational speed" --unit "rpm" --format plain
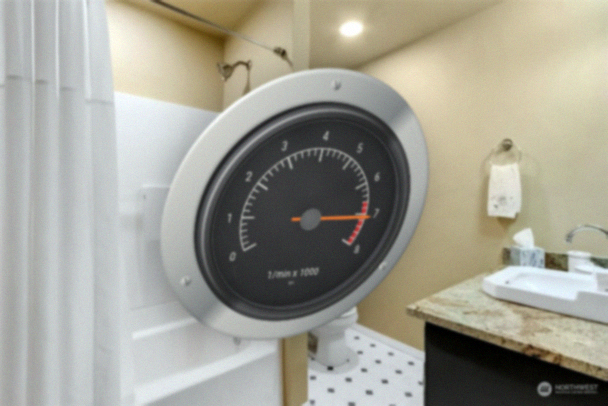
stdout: 7000 rpm
